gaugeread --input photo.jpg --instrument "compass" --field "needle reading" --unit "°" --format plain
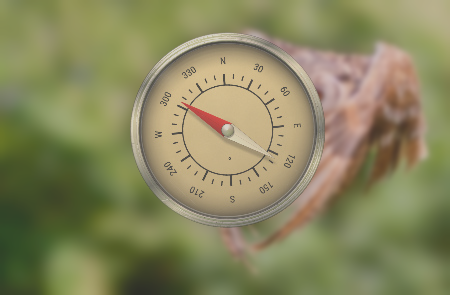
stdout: 305 °
